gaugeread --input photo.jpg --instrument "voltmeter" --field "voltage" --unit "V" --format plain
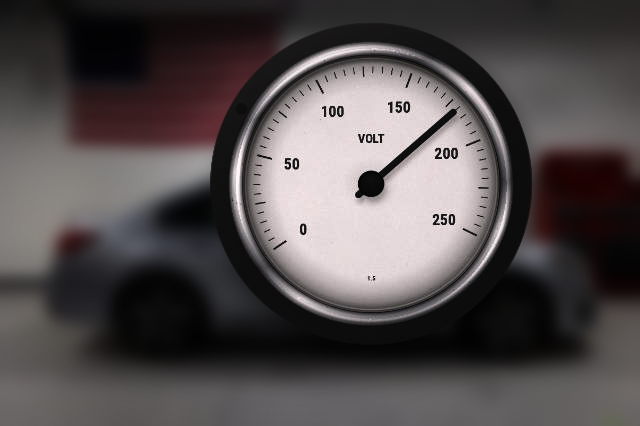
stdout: 180 V
